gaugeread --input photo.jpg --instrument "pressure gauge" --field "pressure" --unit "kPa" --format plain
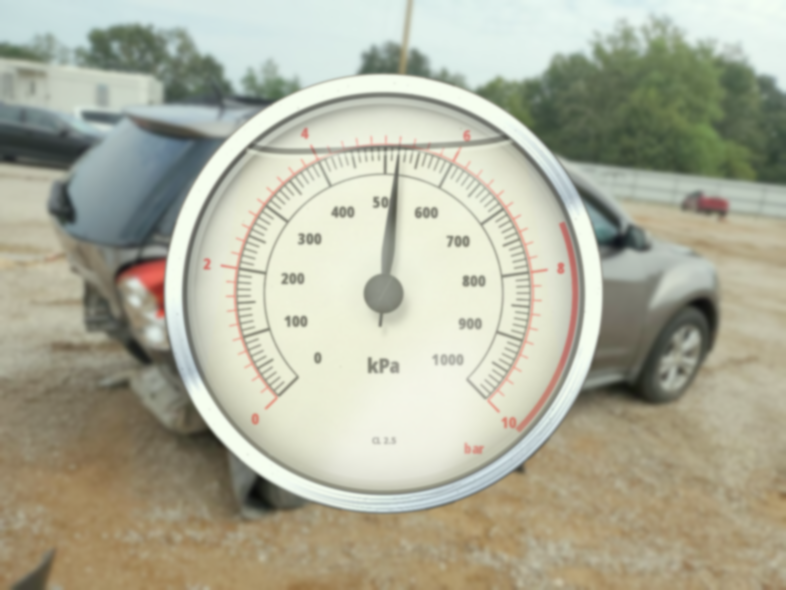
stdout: 520 kPa
